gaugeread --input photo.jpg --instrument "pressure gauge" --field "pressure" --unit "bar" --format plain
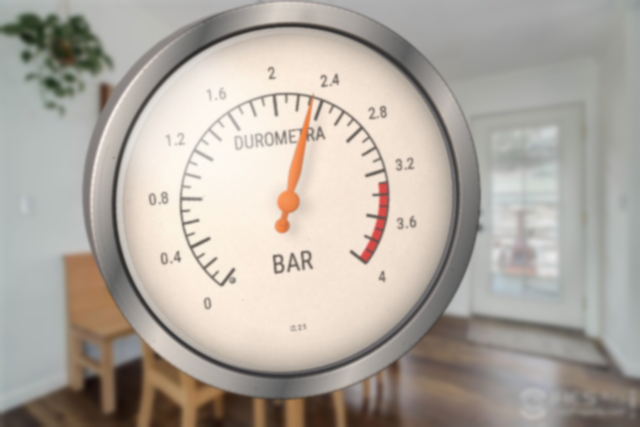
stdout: 2.3 bar
